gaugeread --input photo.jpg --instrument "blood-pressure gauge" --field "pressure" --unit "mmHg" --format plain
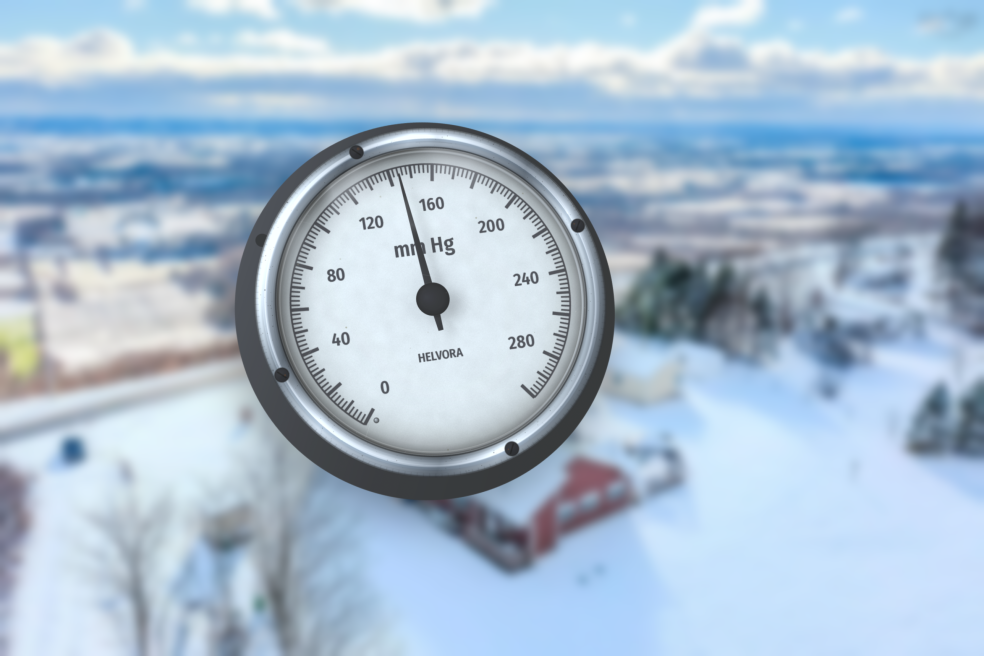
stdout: 144 mmHg
